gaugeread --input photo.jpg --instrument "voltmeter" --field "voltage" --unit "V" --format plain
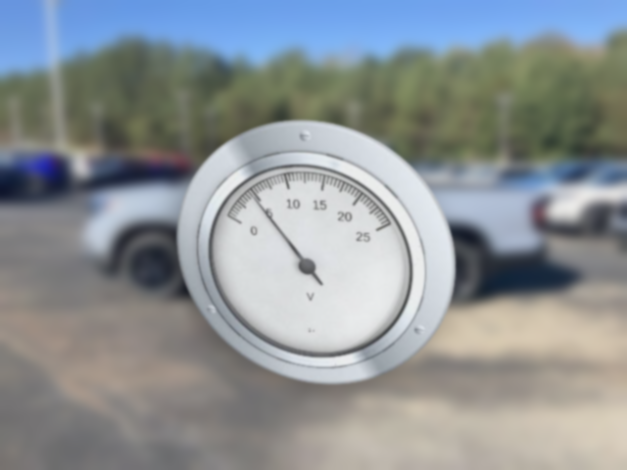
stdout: 5 V
